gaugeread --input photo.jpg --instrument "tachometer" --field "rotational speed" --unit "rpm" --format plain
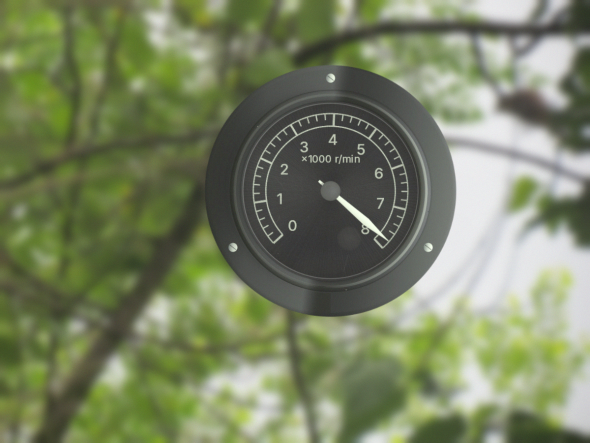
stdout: 7800 rpm
